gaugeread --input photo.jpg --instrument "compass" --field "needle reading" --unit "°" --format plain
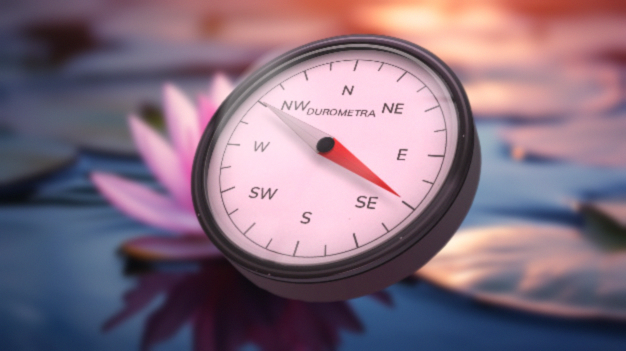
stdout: 120 °
